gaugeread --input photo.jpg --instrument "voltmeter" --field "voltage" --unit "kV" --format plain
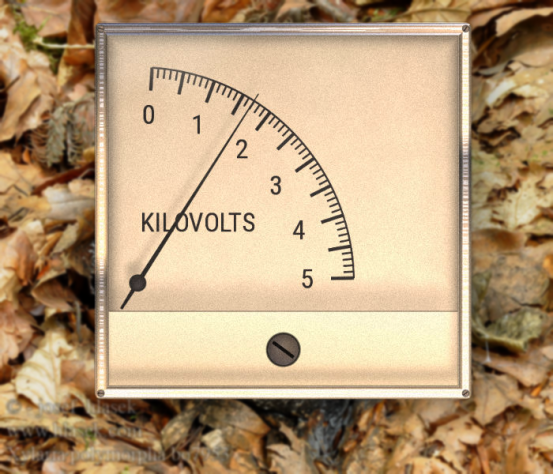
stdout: 1.7 kV
